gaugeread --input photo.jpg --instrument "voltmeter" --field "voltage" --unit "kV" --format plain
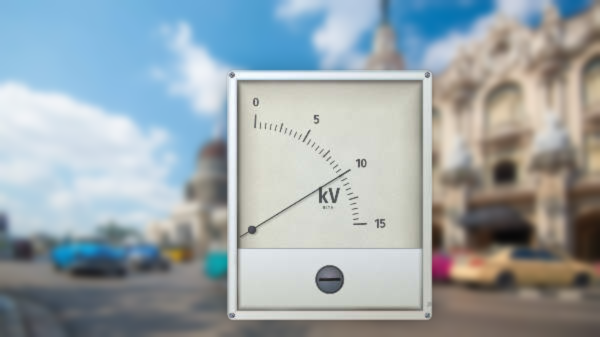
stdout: 10 kV
